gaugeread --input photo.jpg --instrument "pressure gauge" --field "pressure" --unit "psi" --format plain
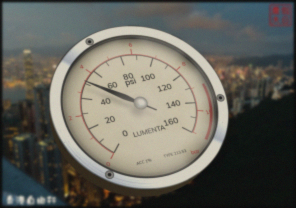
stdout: 50 psi
